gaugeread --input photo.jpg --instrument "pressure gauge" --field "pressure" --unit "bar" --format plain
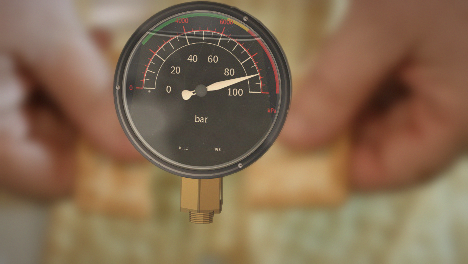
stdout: 90 bar
